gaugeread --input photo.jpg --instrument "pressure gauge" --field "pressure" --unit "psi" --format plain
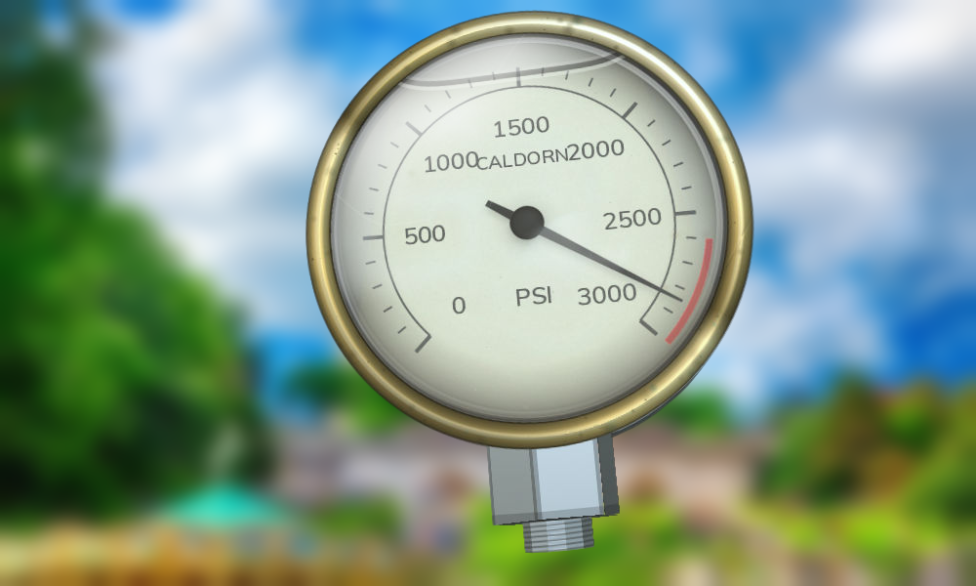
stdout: 2850 psi
